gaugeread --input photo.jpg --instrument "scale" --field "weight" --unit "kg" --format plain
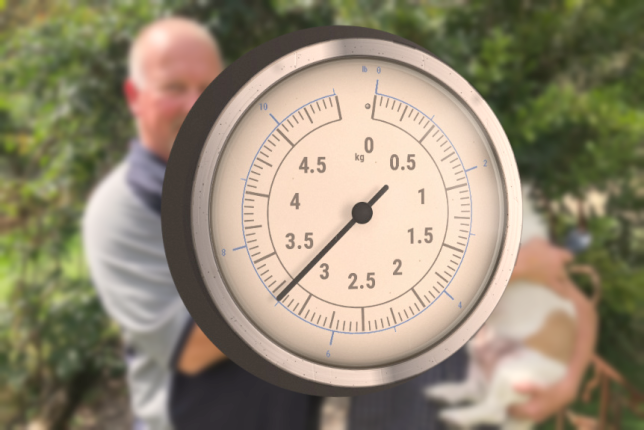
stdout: 3.2 kg
